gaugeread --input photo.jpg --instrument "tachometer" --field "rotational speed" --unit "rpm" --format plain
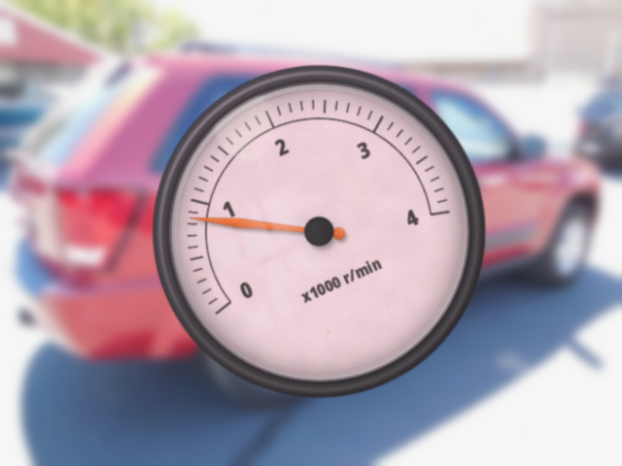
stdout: 850 rpm
